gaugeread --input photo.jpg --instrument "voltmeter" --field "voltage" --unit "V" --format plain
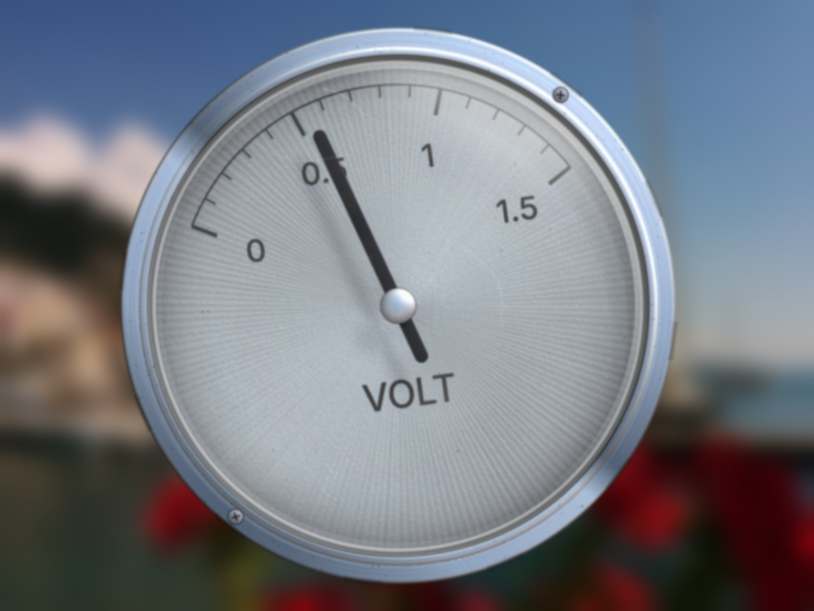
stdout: 0.55 V
